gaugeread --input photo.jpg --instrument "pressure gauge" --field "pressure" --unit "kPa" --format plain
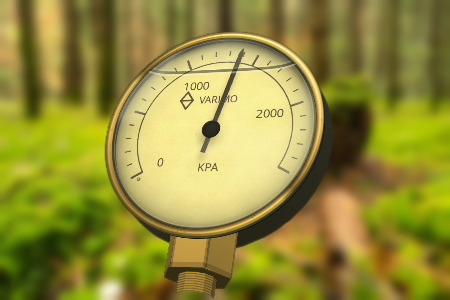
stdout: 1400 kPa
